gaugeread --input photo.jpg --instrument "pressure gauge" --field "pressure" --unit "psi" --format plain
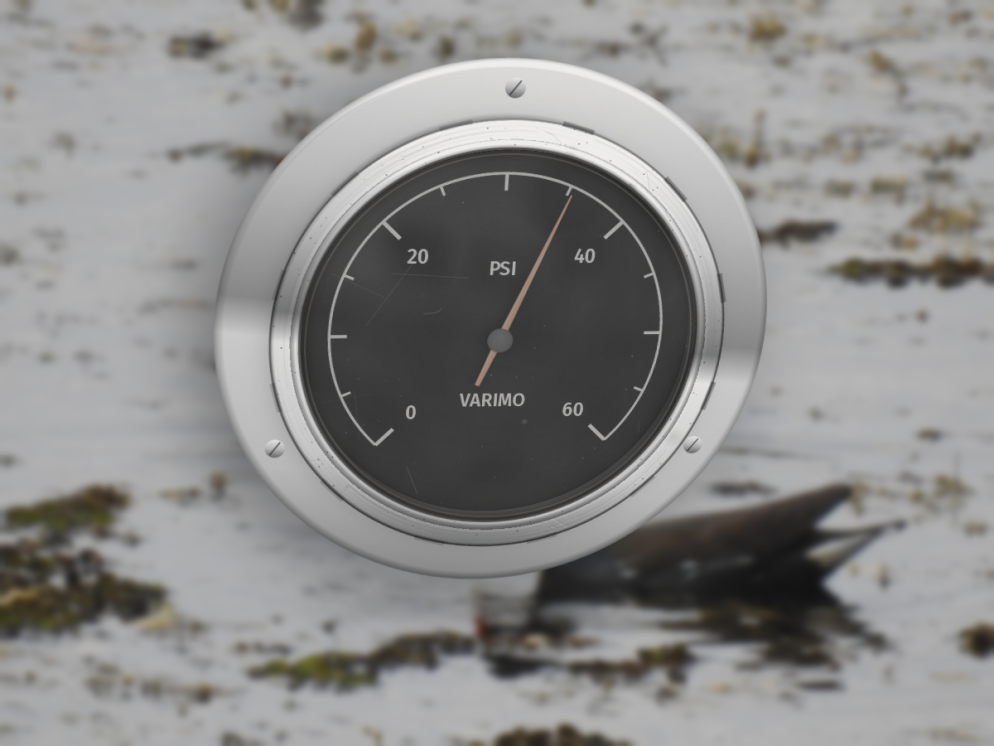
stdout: 35 psi
